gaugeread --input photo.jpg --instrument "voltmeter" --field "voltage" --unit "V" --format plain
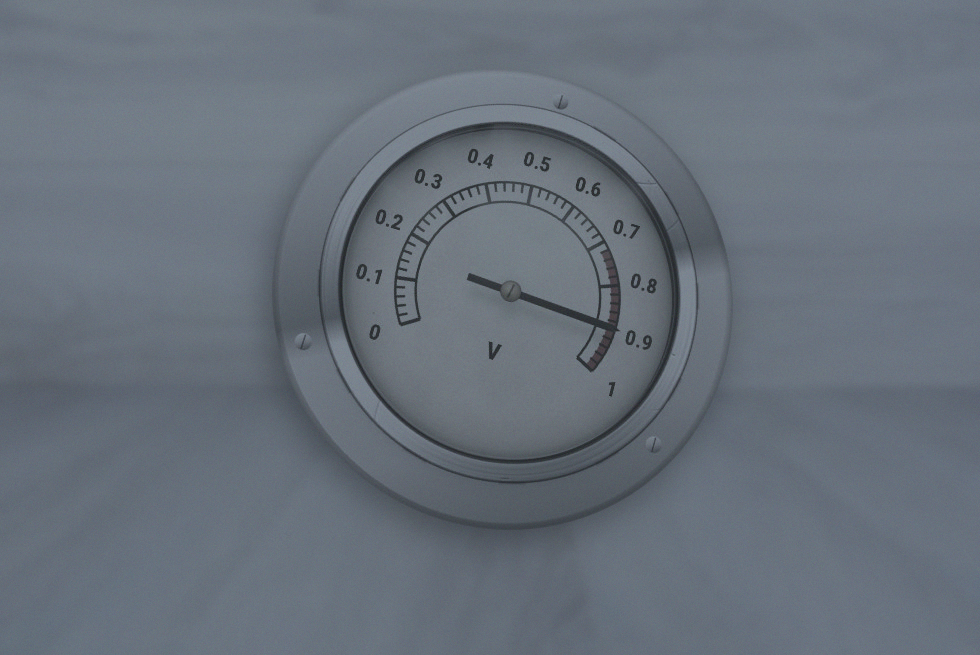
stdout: 0.9 V
